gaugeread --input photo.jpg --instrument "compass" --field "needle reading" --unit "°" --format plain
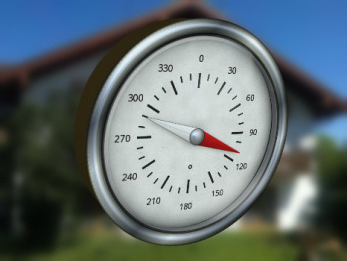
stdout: 110 °
